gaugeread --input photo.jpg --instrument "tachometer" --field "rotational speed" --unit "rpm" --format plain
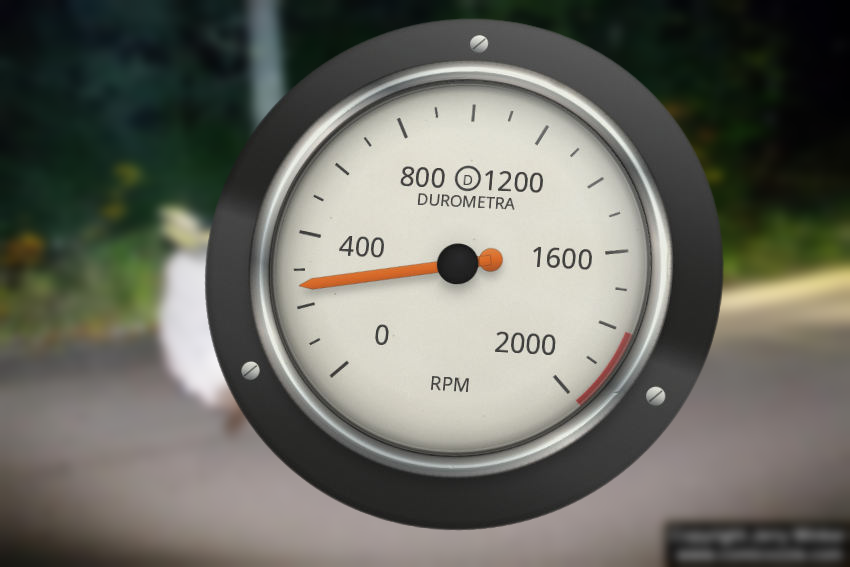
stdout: 250 rpm
